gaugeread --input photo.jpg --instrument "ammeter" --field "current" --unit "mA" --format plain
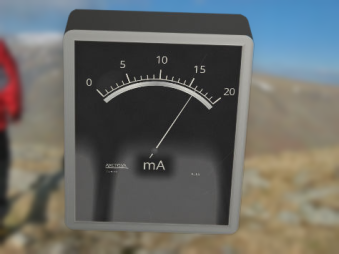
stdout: 16 mA
